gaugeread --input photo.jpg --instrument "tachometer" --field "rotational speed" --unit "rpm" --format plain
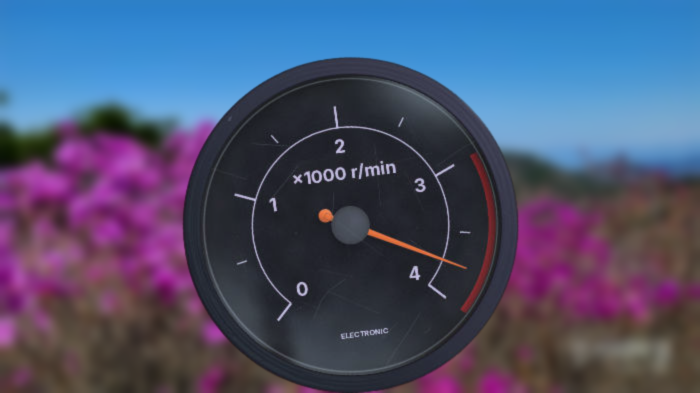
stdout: 3750 rpm
